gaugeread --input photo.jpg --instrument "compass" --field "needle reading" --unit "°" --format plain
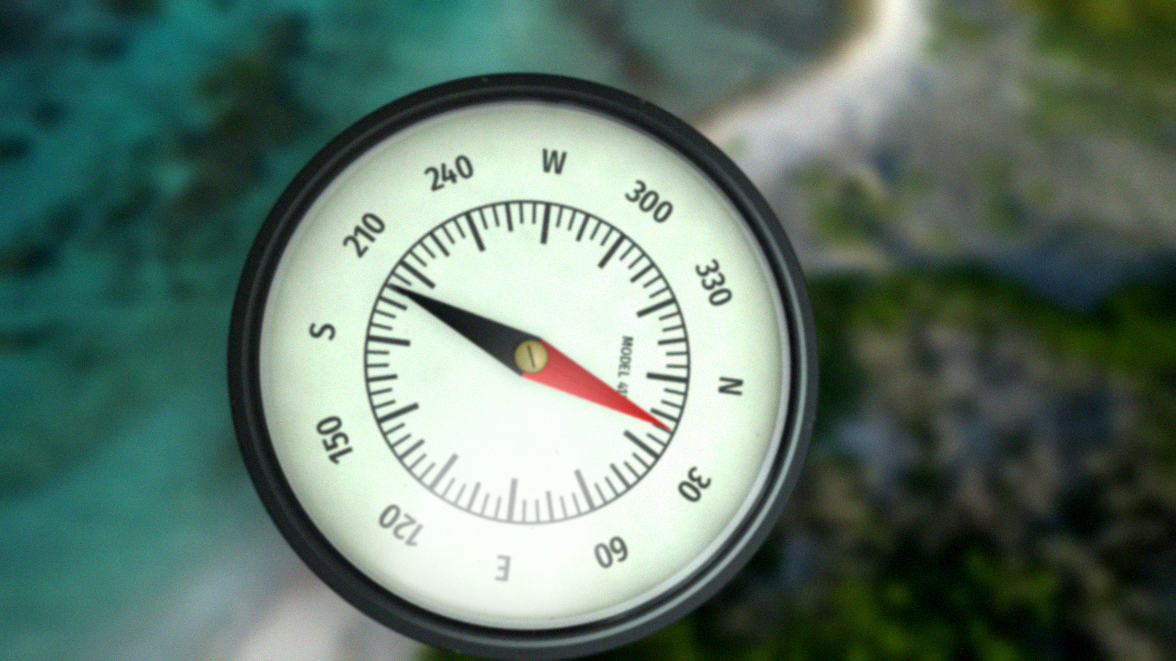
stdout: 20 °
